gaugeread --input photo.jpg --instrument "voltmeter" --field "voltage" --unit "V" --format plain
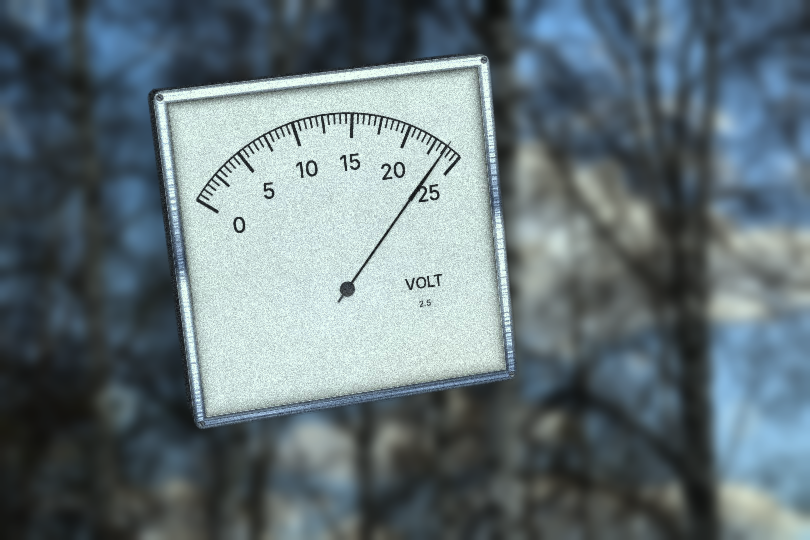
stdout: 23.5 V
